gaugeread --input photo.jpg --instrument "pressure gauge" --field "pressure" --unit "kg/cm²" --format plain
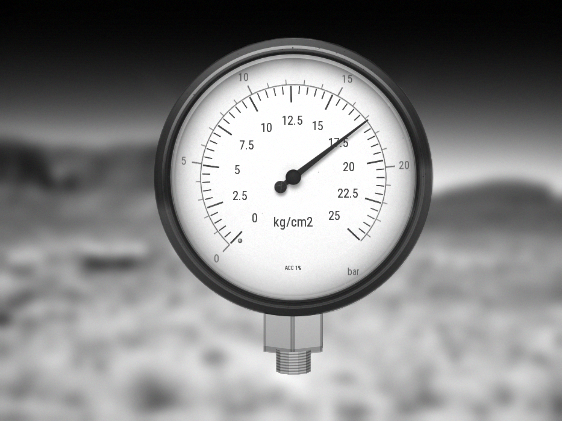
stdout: 17.5 kg/cm²
